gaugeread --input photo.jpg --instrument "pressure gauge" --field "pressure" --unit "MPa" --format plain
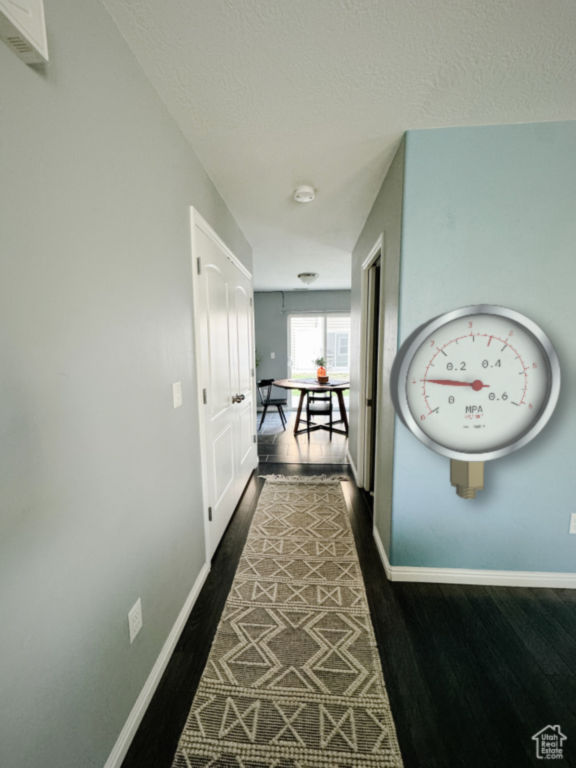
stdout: 0.1 MPa
